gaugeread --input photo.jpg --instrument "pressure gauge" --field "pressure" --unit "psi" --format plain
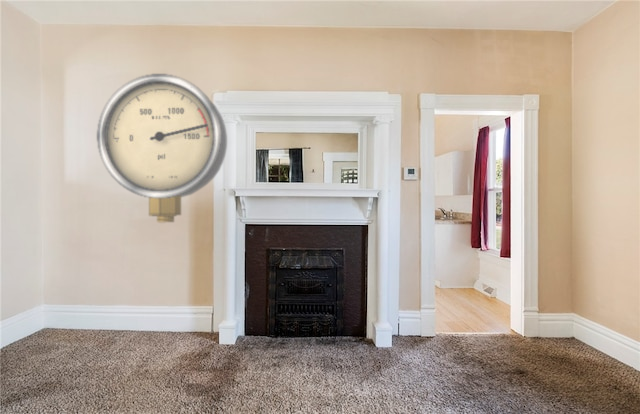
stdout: 1400 psi
